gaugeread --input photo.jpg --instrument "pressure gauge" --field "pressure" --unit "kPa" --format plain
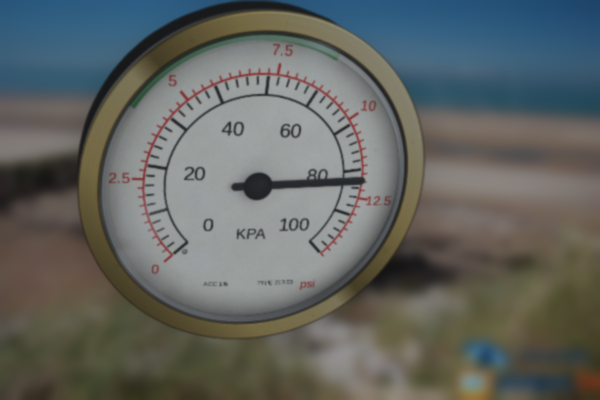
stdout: 82 kPa
